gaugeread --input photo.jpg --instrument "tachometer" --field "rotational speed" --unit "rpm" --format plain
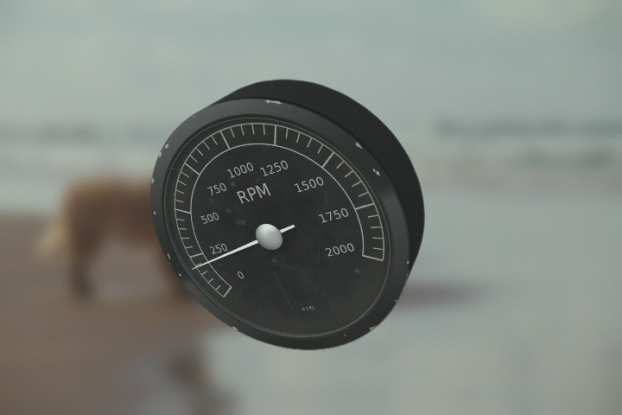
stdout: 200 rpm
